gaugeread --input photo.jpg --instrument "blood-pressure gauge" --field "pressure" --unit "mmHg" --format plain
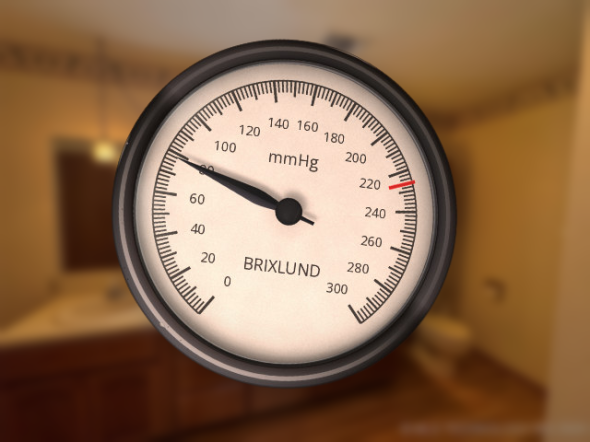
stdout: 78 mmHg
